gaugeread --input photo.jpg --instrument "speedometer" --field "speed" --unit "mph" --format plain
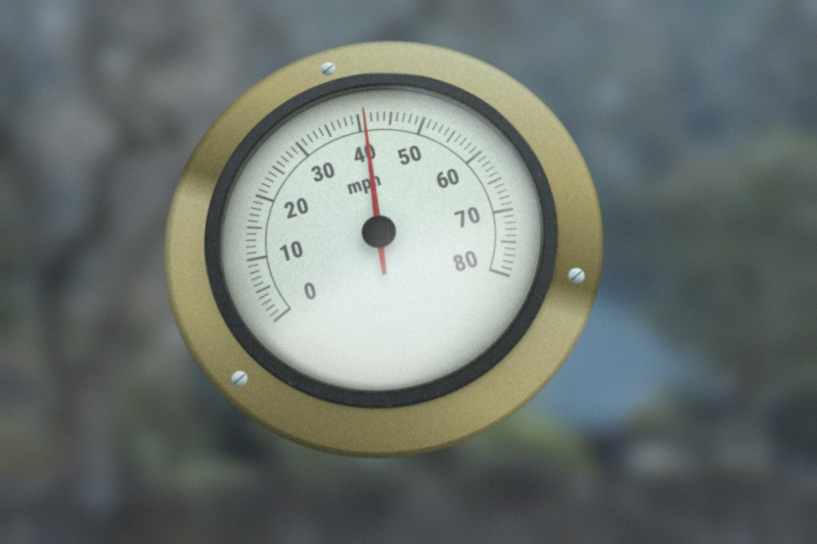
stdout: 41 mph
